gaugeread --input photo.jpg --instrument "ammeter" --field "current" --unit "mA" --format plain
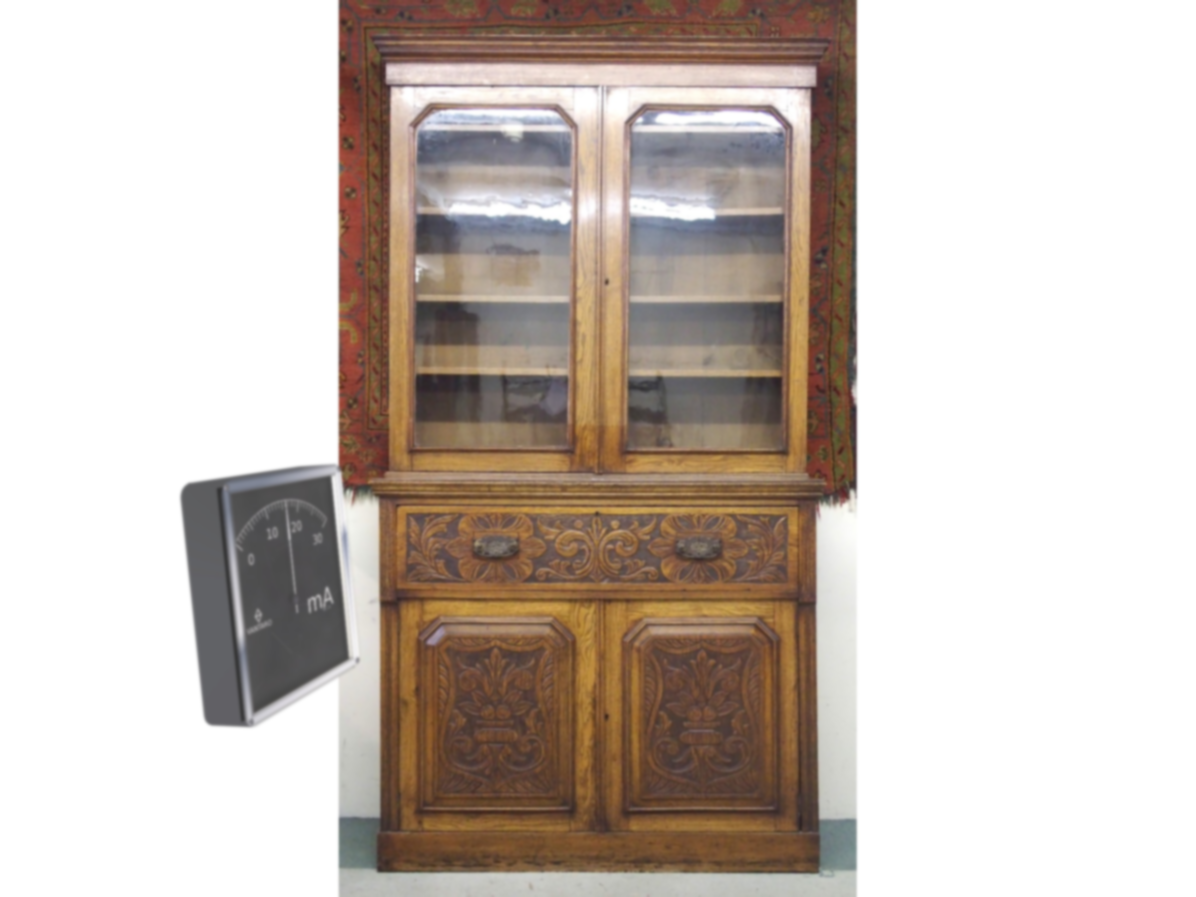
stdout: 15 mA
